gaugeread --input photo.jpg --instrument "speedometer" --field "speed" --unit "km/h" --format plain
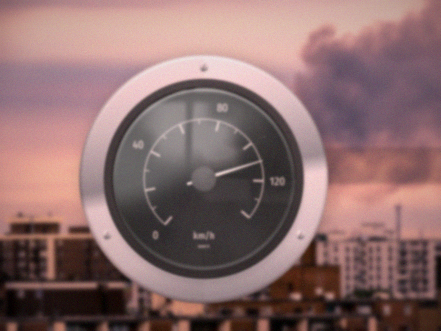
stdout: 110 km/h
